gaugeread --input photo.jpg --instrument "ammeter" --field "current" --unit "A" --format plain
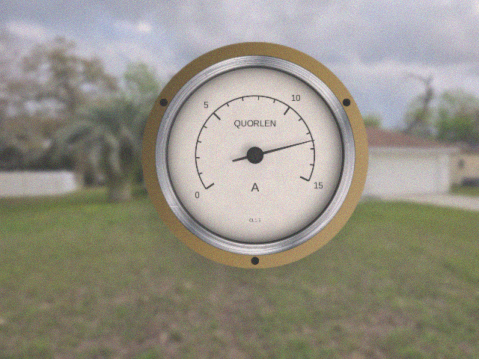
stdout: 12.5 A
